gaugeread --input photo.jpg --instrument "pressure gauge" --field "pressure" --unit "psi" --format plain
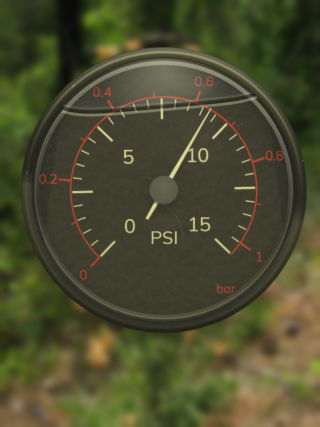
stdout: 9.25 psi
